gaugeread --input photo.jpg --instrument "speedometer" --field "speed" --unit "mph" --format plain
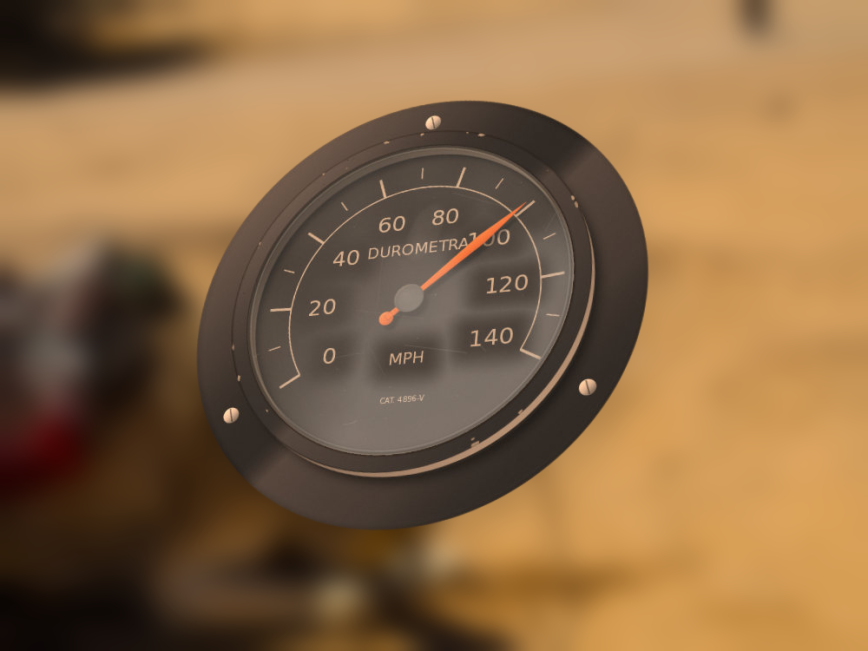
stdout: 100 mph
